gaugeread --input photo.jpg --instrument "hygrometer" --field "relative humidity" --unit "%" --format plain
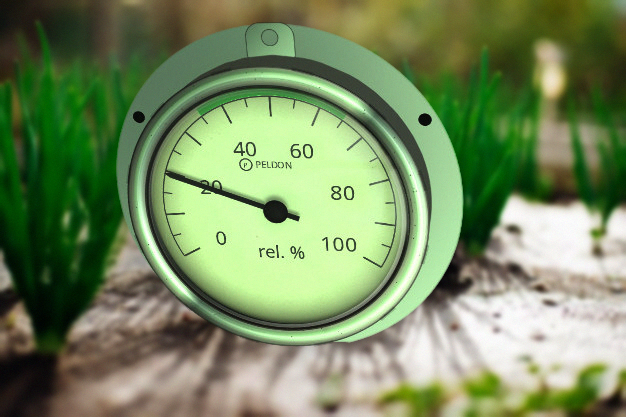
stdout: 20 %
